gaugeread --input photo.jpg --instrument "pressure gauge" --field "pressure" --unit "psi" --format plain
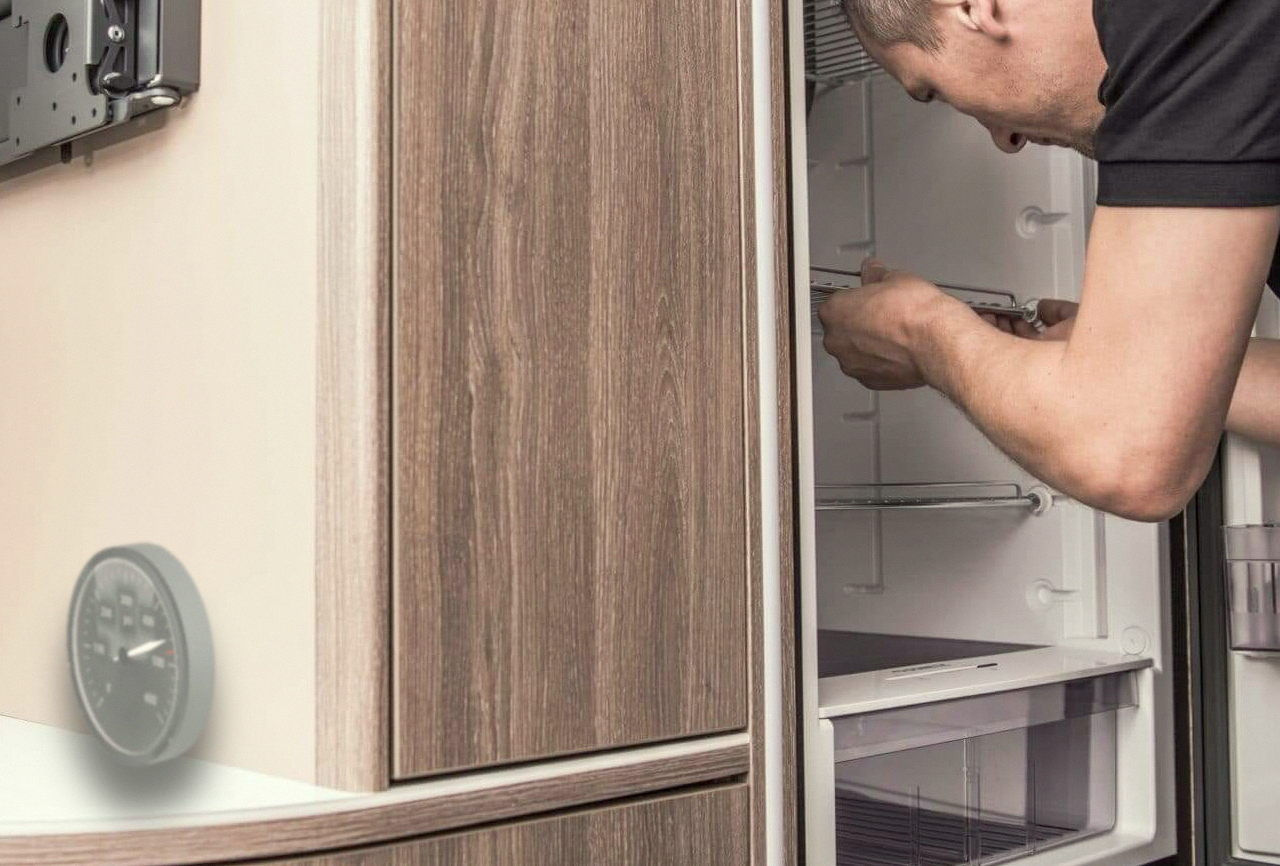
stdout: 460 psi
